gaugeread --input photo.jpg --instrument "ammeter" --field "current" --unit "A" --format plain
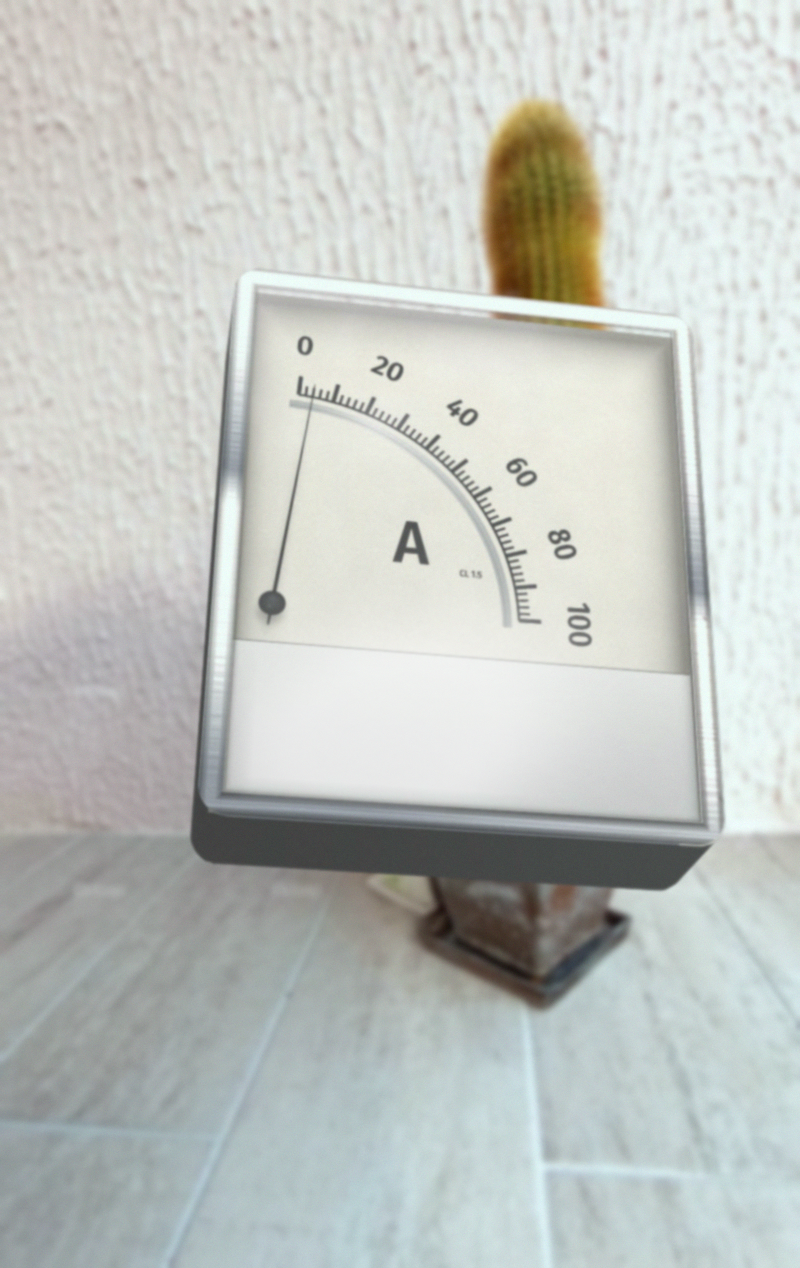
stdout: 4 A
